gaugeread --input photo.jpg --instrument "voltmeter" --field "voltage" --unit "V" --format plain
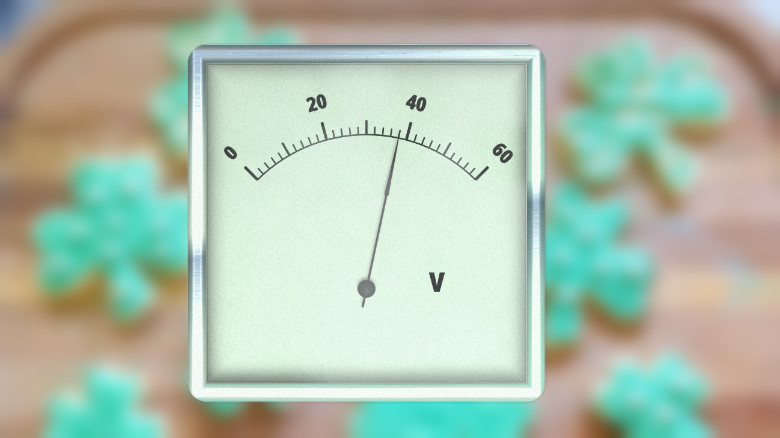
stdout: 38 V
